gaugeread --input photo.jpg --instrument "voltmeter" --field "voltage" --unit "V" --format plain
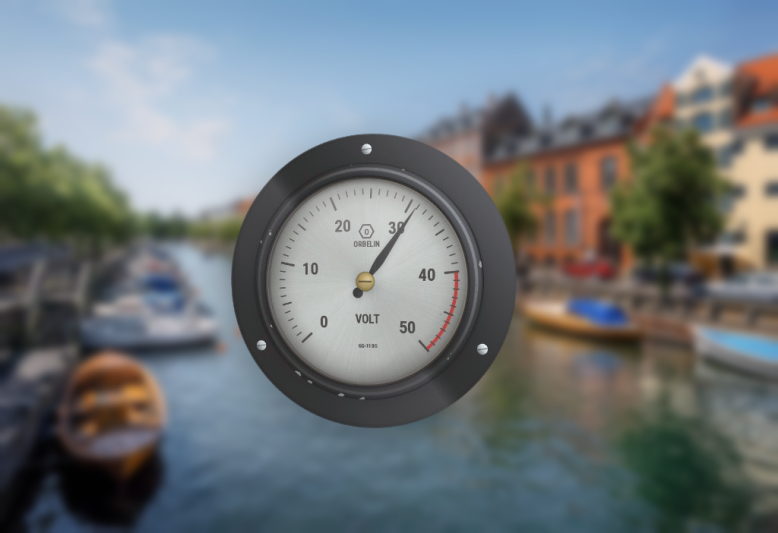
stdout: 31 V
